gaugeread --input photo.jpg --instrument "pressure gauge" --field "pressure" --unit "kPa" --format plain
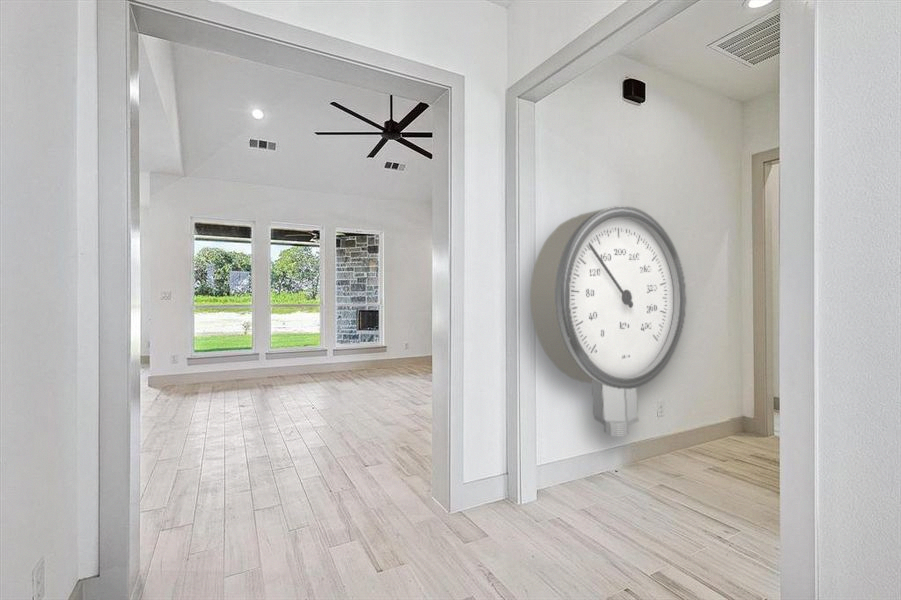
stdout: 140 kPa
